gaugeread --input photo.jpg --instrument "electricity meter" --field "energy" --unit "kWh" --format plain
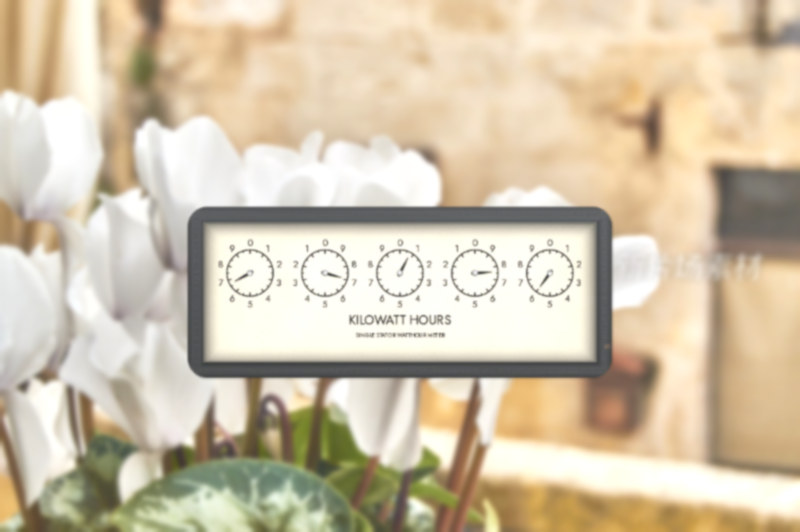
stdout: 67076 kWh
